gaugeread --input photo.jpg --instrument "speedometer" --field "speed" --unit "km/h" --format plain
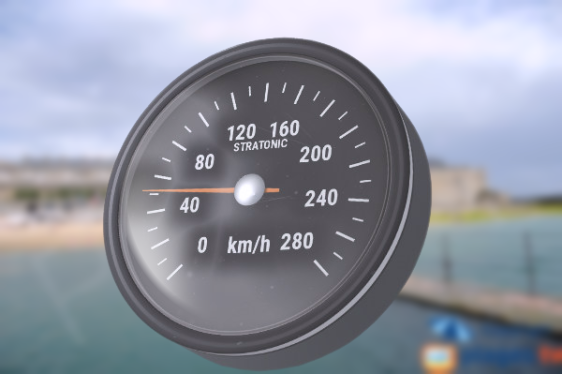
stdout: 50 km/h
